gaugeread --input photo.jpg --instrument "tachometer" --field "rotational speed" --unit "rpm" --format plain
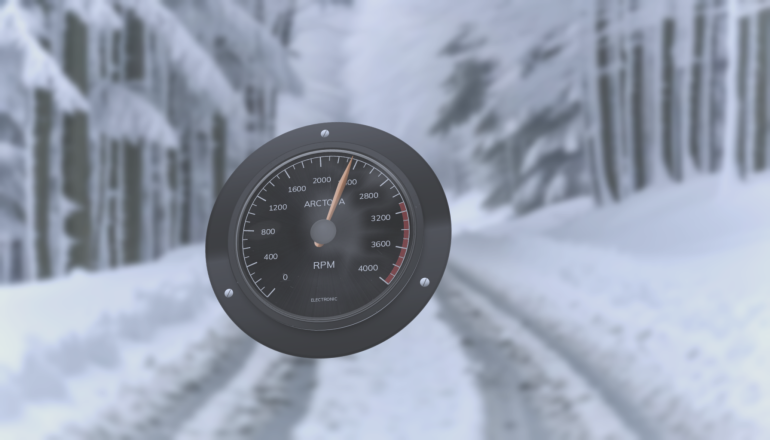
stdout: 2350 rpm
